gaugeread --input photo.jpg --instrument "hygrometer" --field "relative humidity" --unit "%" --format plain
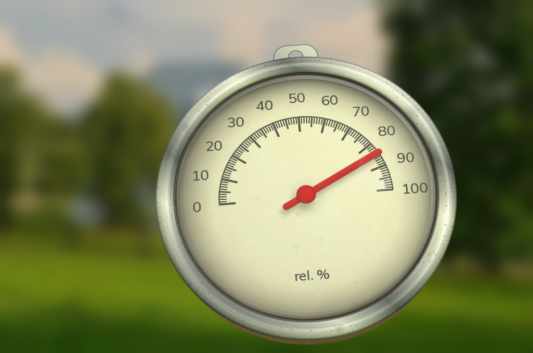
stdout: 85 %
